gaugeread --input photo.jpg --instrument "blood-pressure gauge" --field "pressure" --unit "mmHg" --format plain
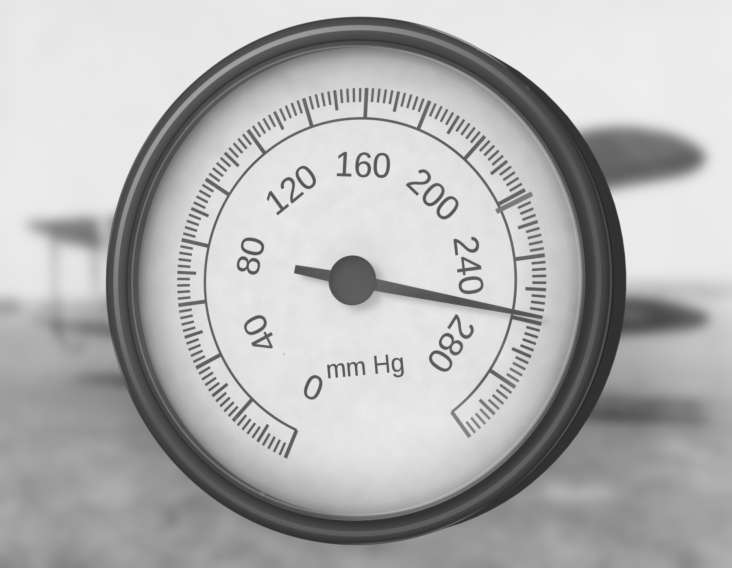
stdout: 258 mmHg
